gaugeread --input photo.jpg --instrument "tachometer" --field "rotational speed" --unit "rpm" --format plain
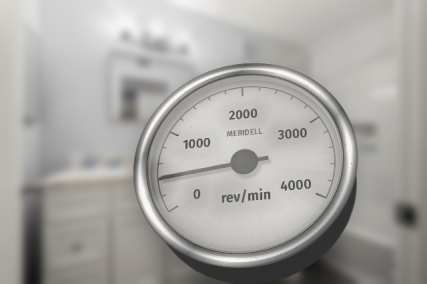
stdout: 400 rpm
